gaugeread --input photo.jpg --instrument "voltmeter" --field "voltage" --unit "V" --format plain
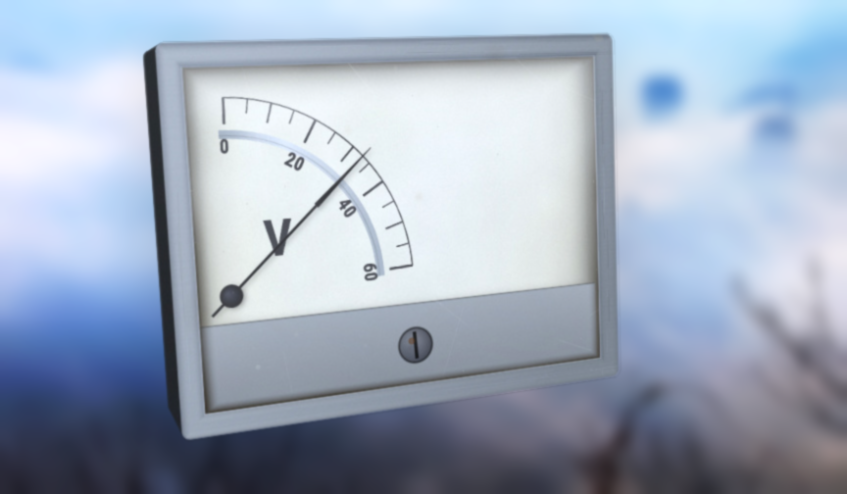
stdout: 32.5 V
